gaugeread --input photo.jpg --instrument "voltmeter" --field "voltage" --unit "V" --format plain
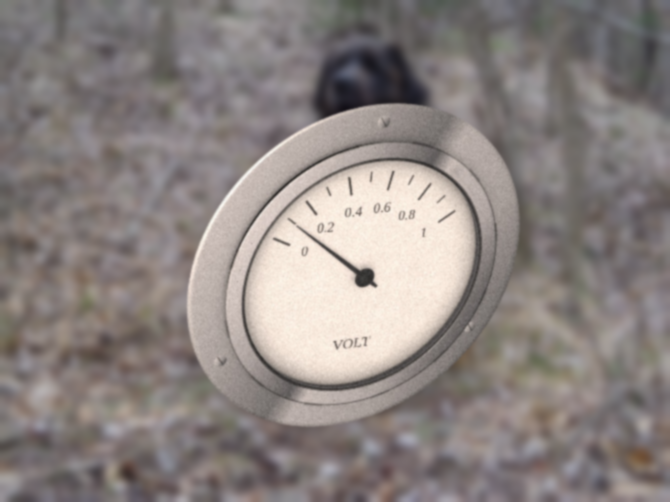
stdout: 0.1 V
